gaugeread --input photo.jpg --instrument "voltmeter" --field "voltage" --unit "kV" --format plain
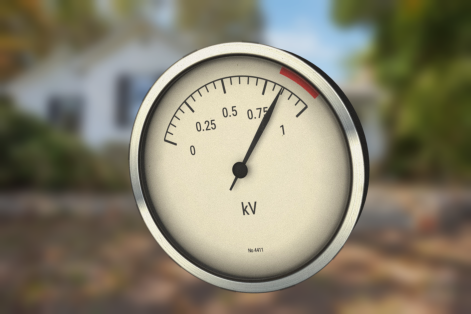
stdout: 0.85 kV
